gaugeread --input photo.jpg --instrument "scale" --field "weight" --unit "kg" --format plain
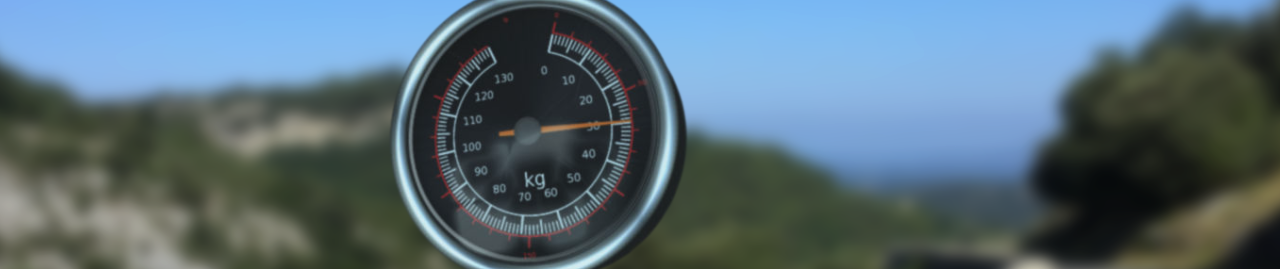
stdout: 30 kg
